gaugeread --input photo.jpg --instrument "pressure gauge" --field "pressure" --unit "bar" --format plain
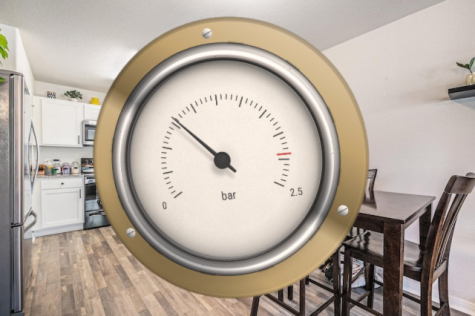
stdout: 0.8 bar
